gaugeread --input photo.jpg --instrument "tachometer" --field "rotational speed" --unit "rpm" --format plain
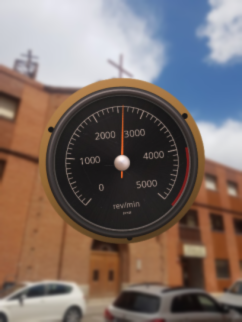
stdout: 2600 rpm
